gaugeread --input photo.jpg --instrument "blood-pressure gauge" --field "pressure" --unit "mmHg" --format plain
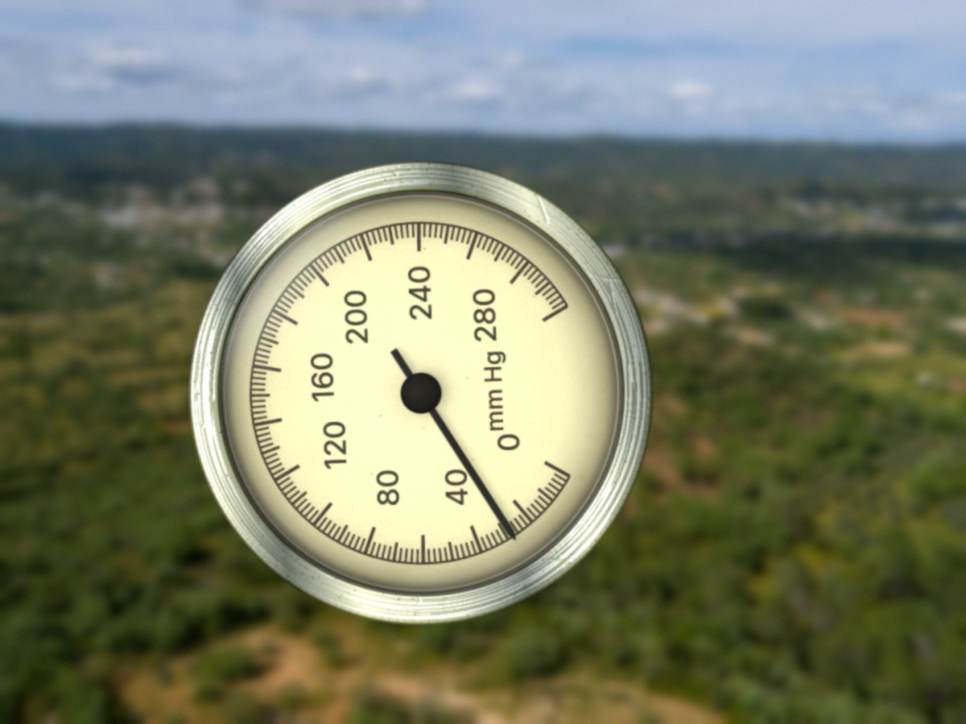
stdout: 28 mmHg
